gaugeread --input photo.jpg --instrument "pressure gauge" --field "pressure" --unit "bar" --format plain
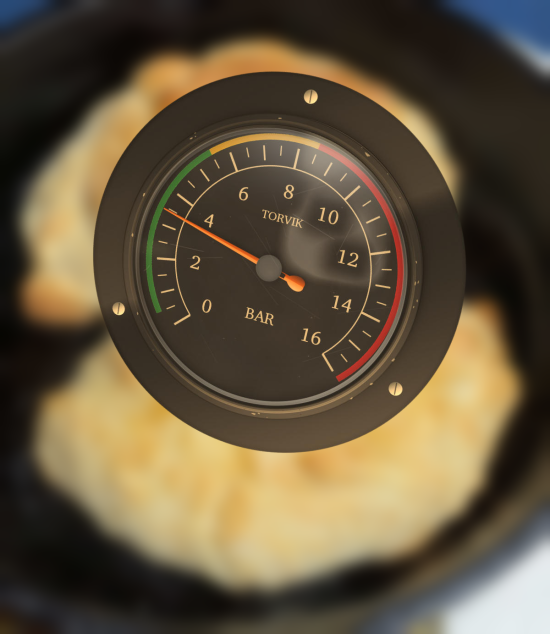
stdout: 3.5 bar
